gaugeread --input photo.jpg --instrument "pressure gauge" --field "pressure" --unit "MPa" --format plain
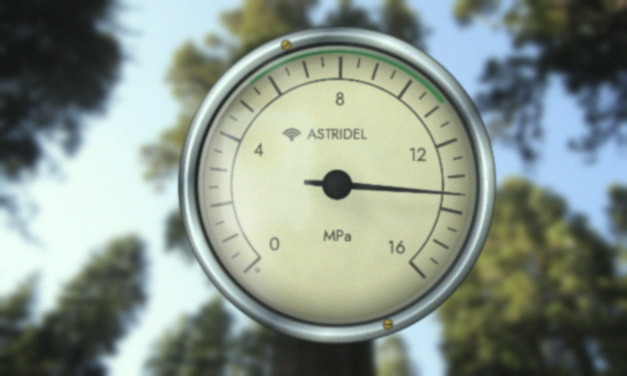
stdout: 13.5 MPa
